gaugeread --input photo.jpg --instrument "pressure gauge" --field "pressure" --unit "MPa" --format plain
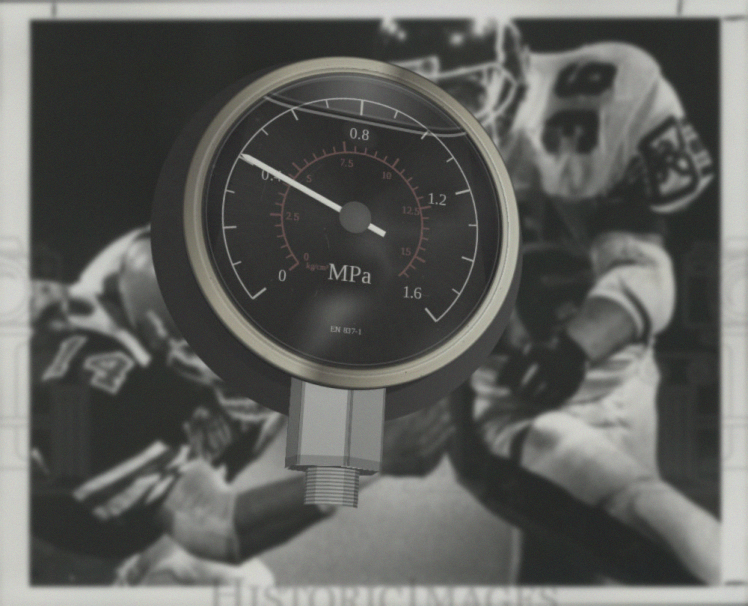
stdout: 0.4 MPa
